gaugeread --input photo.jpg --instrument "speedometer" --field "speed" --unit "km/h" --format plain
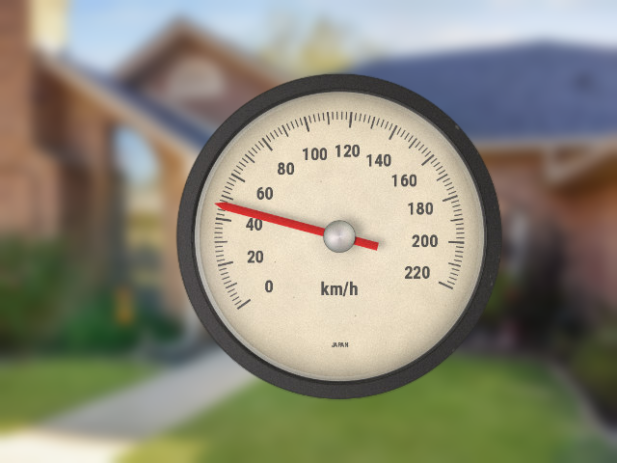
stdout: 46 km/h
